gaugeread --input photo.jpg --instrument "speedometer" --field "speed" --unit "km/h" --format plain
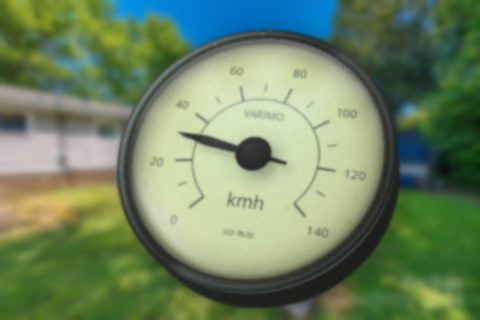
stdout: 30 km/h
